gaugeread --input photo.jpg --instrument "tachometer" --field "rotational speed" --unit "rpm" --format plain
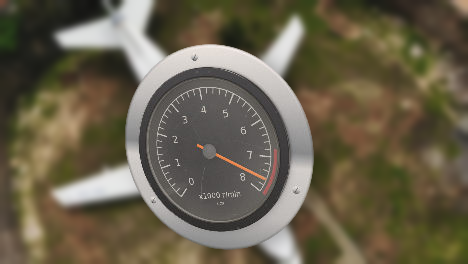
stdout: 7600 rpm
